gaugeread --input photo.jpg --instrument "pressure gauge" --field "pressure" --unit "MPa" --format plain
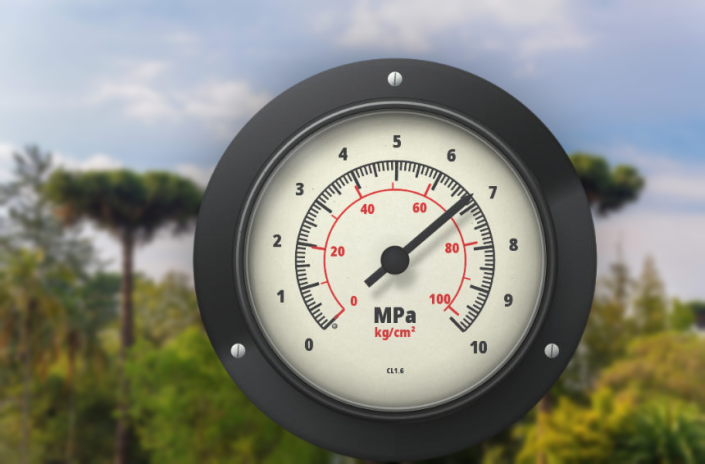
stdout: 6.8 MPa
